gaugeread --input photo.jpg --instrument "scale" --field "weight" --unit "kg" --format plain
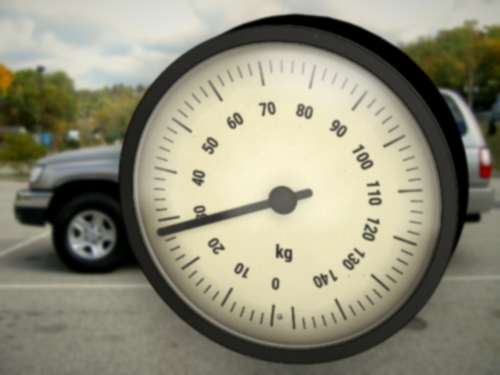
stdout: 28 kg
